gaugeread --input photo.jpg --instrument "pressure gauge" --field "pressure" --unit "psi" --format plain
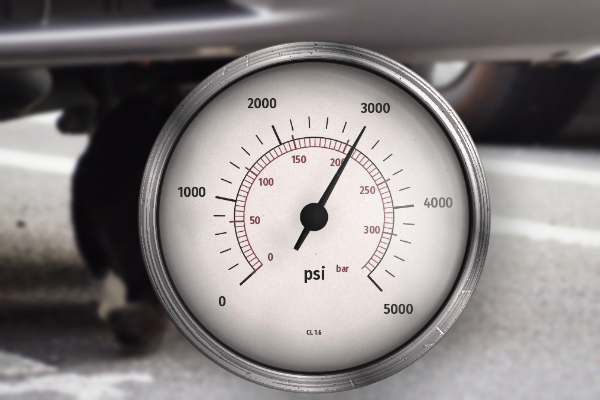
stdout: 3000 psi
